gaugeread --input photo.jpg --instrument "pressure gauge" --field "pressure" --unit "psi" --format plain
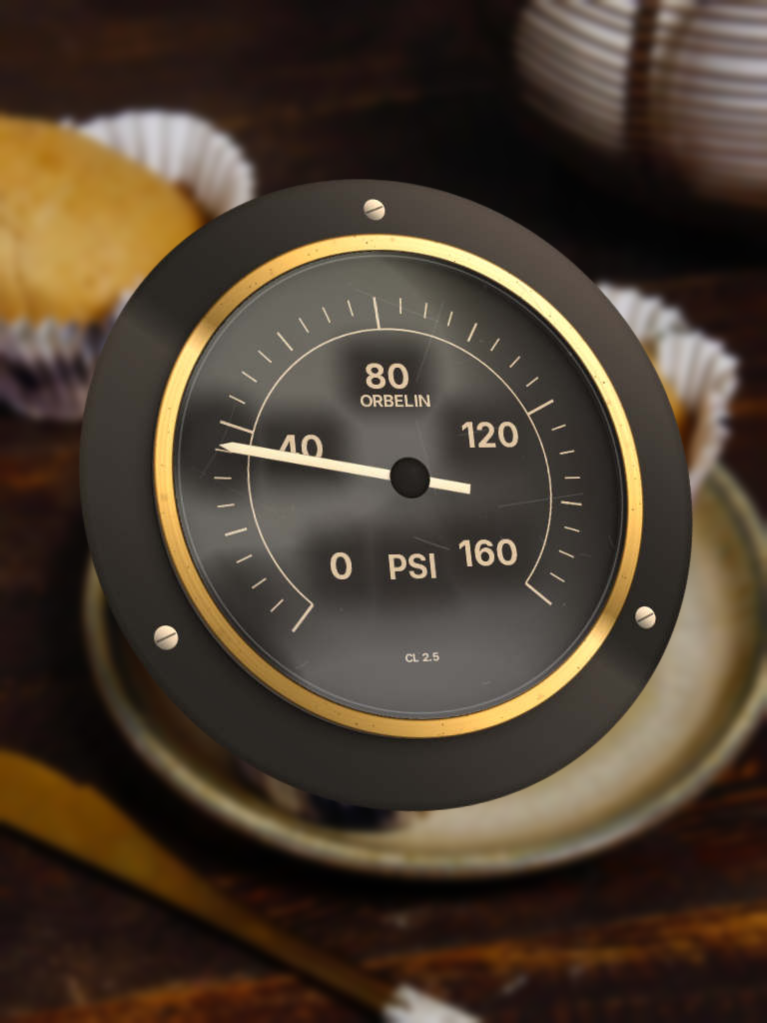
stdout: 35 psi
